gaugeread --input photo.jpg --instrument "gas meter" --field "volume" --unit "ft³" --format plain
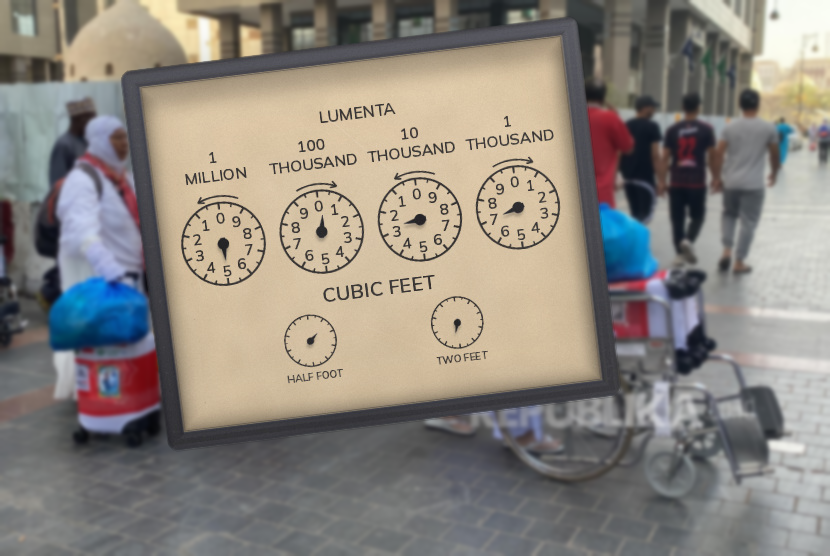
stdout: 502700 ft³
